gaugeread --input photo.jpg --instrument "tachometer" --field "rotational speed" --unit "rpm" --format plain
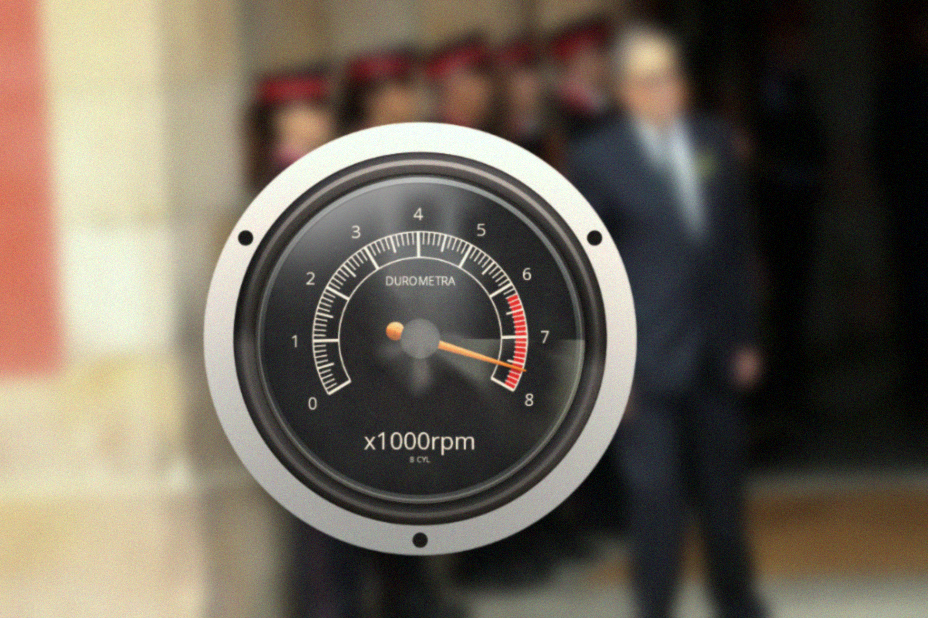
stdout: 7600 rpm
